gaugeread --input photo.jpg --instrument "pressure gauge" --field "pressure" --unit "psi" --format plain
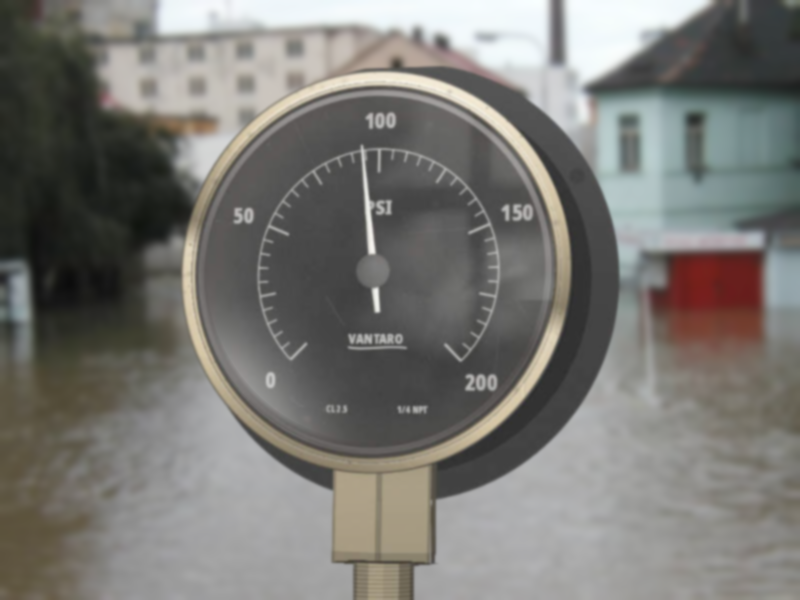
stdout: 95 psi
